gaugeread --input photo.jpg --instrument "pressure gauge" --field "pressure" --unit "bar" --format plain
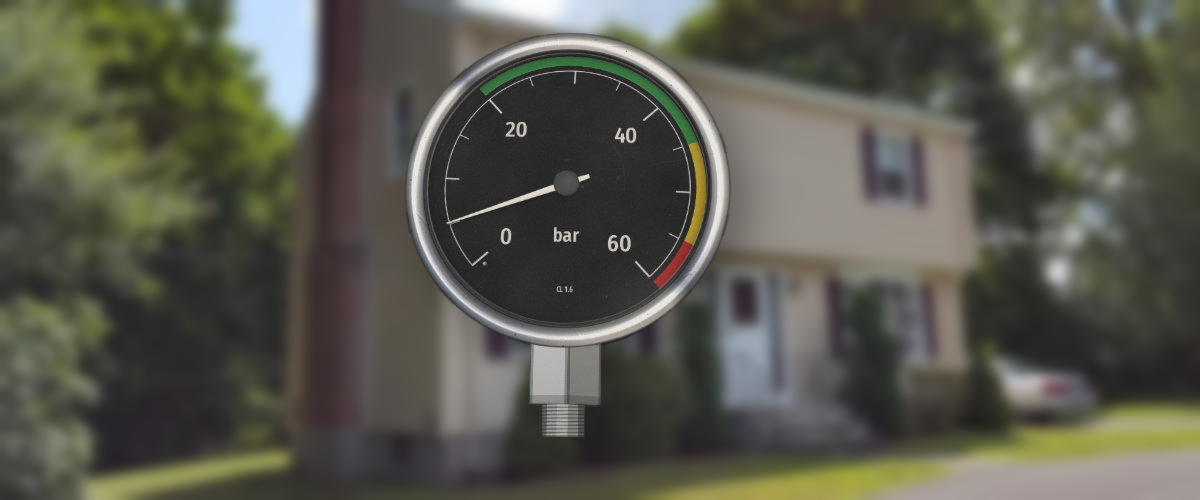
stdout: 5 bar
